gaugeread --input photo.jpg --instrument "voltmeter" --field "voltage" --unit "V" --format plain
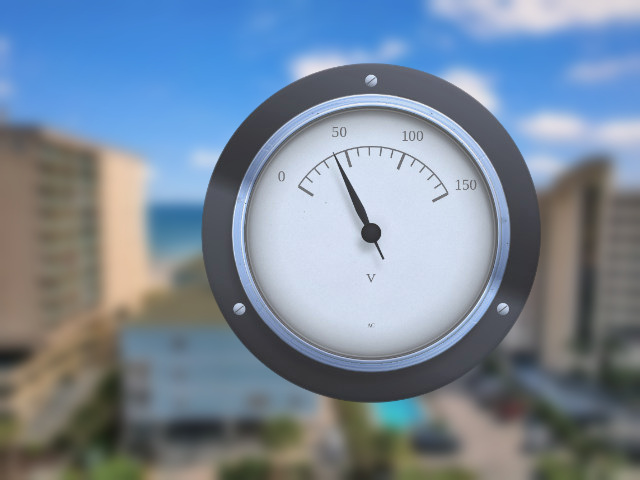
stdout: 40 V
